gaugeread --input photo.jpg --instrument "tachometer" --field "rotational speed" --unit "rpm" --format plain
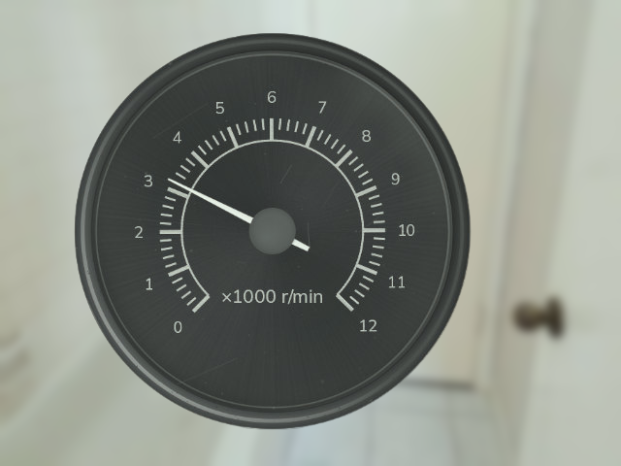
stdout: 3200 rpm
